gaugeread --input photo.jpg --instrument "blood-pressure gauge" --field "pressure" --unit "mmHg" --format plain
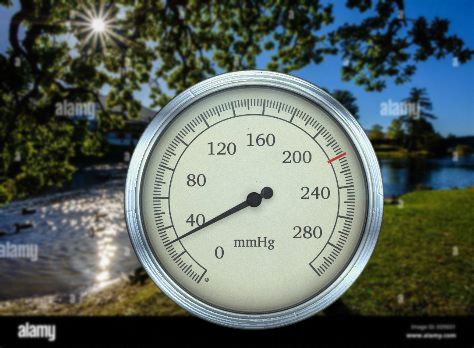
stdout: 30 mmHg
